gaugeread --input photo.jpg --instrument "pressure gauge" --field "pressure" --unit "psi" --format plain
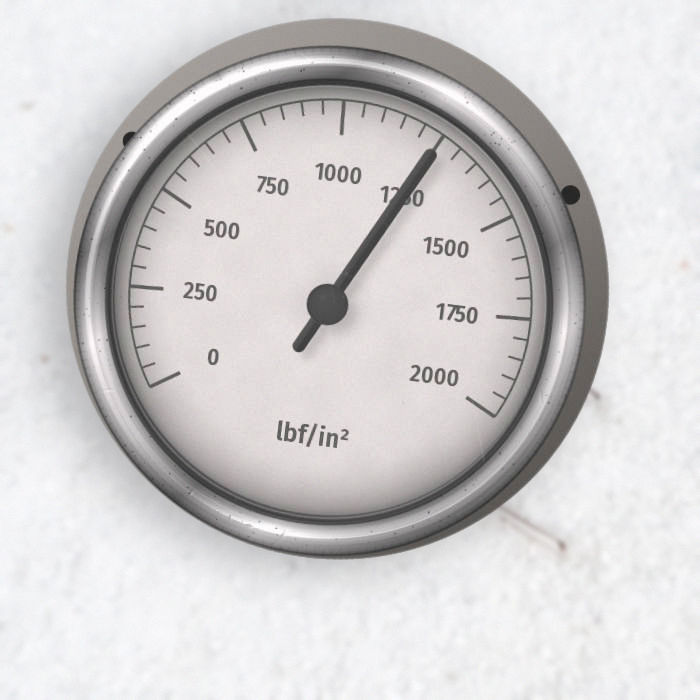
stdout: 1250 psi
